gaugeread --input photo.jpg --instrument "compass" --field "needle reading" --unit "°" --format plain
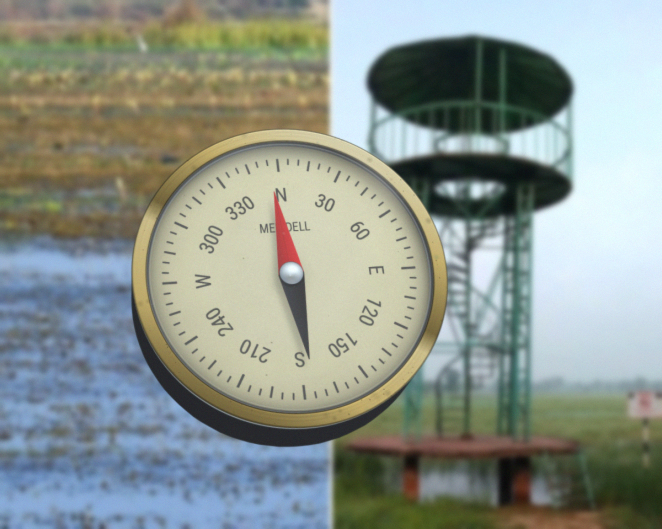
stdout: 355 °
